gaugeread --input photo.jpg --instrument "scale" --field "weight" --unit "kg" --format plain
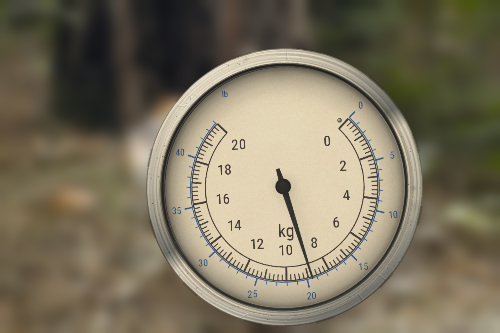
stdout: 8.8 kg
